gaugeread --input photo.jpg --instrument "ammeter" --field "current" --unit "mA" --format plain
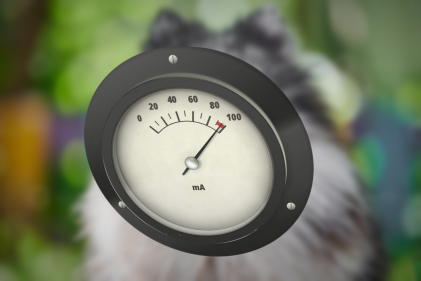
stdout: 95 mA
